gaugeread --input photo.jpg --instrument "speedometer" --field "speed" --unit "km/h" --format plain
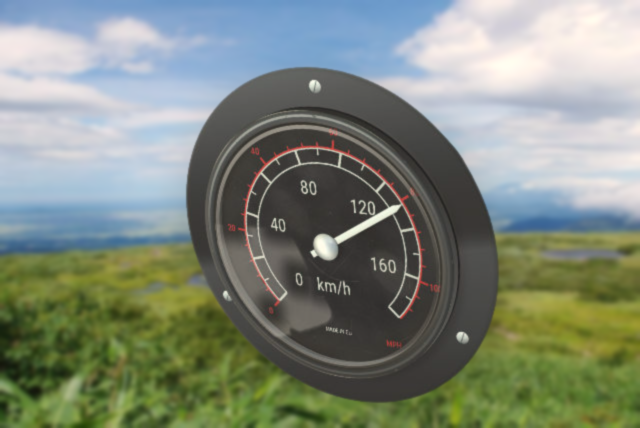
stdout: 130 km/h
